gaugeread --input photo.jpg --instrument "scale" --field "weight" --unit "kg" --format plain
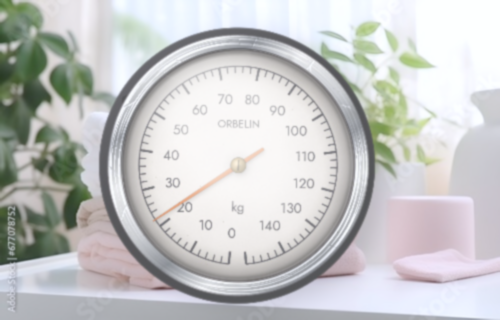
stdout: 22 kg
